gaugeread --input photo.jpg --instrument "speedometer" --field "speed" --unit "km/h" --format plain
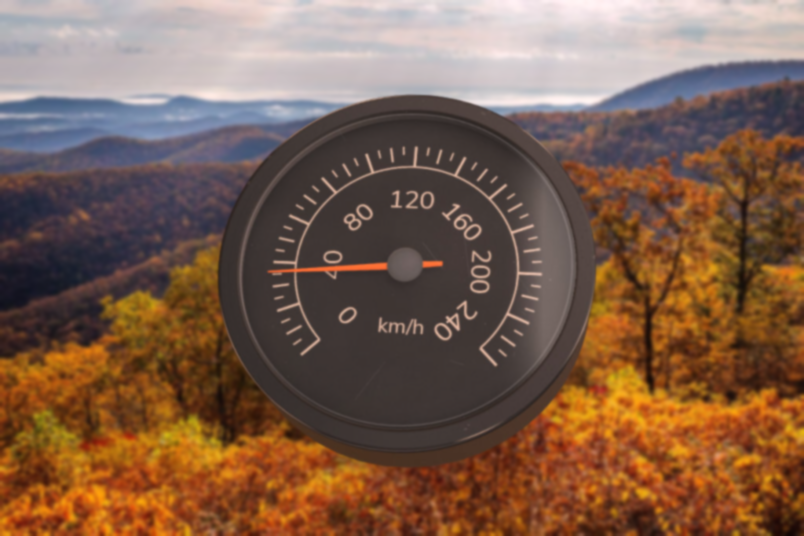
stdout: 35 km/h
